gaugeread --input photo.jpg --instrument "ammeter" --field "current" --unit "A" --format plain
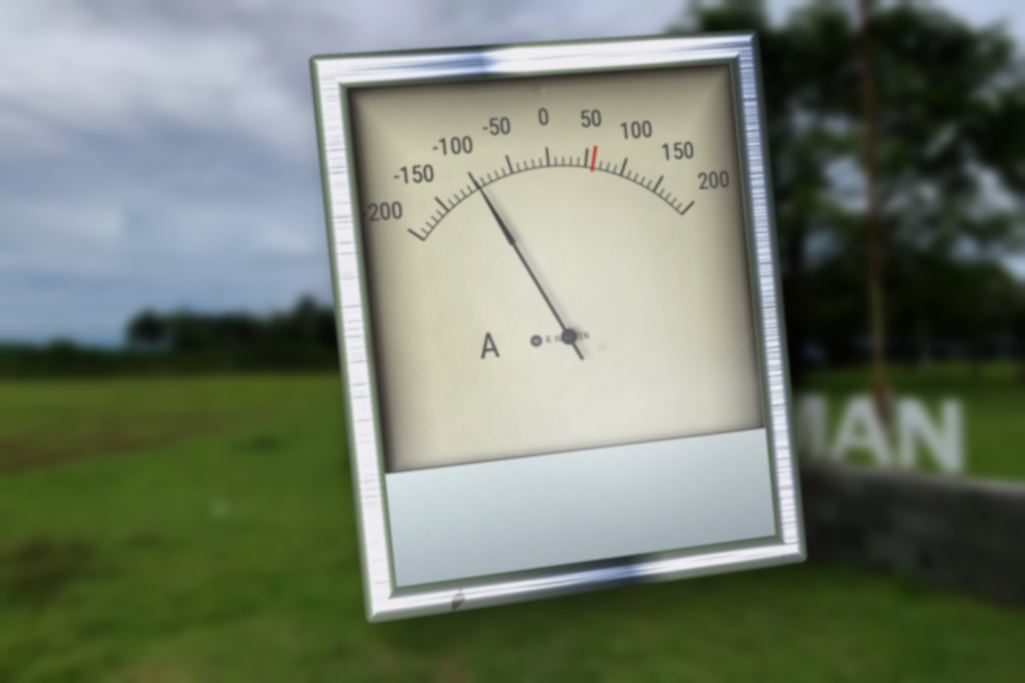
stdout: -100 A
